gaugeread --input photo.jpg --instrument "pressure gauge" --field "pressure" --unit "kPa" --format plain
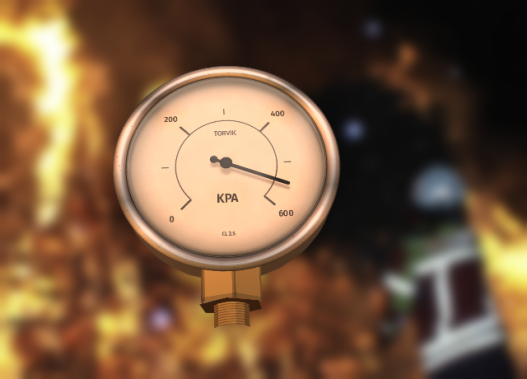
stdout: 550 kPa
